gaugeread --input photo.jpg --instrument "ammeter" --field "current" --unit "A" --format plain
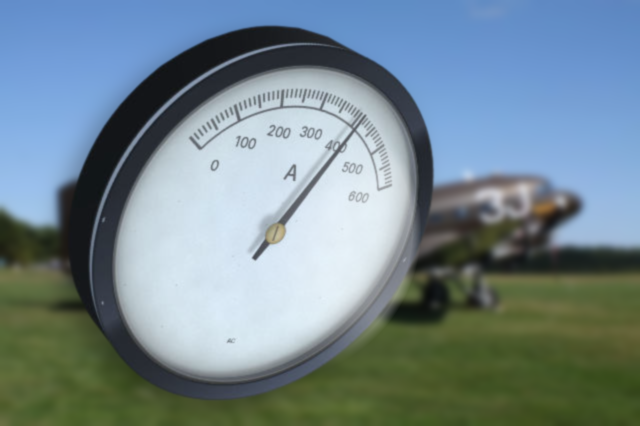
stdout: 400 A
